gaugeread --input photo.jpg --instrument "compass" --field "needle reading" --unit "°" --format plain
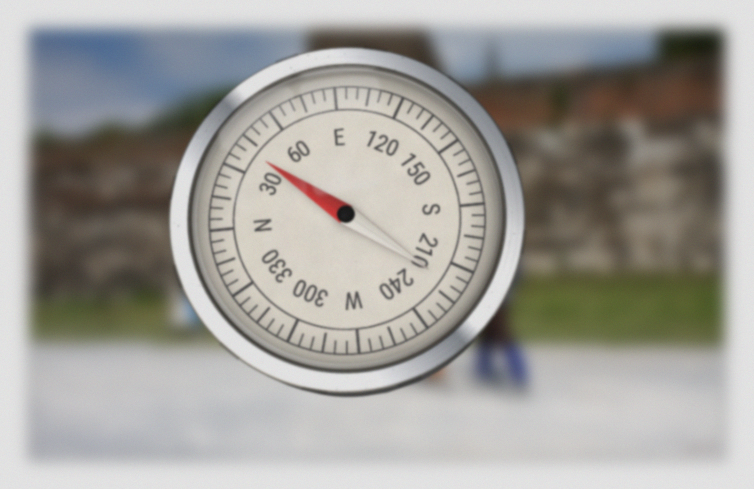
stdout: 40 °
